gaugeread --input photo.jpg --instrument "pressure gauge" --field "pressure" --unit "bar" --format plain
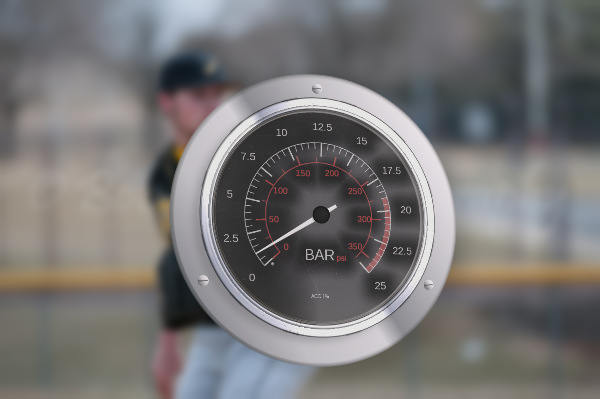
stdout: 1 bar
